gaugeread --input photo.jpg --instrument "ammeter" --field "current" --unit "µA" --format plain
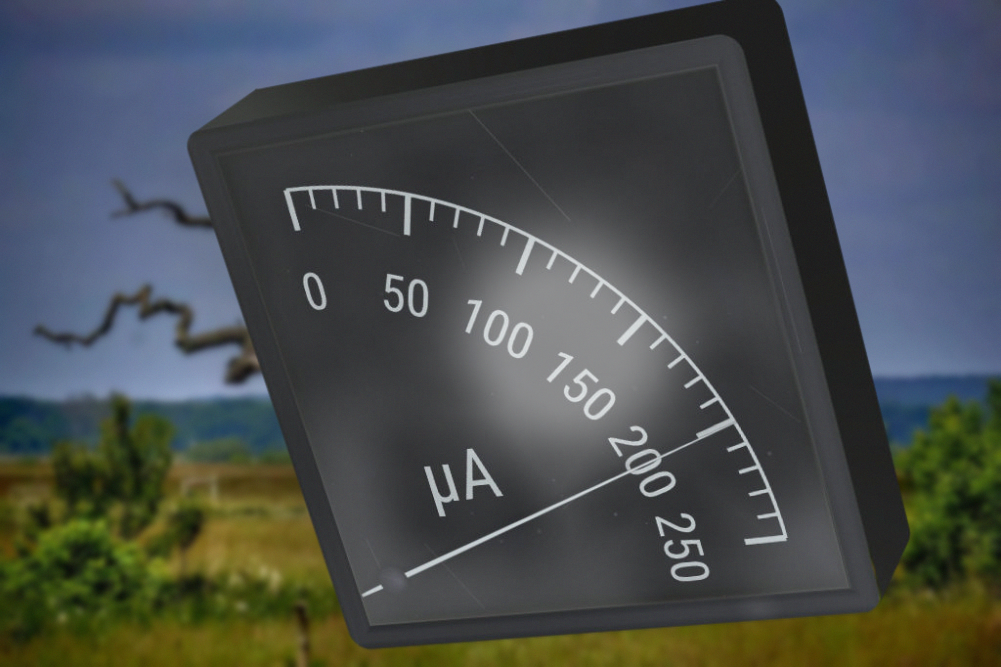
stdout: 200 µA
